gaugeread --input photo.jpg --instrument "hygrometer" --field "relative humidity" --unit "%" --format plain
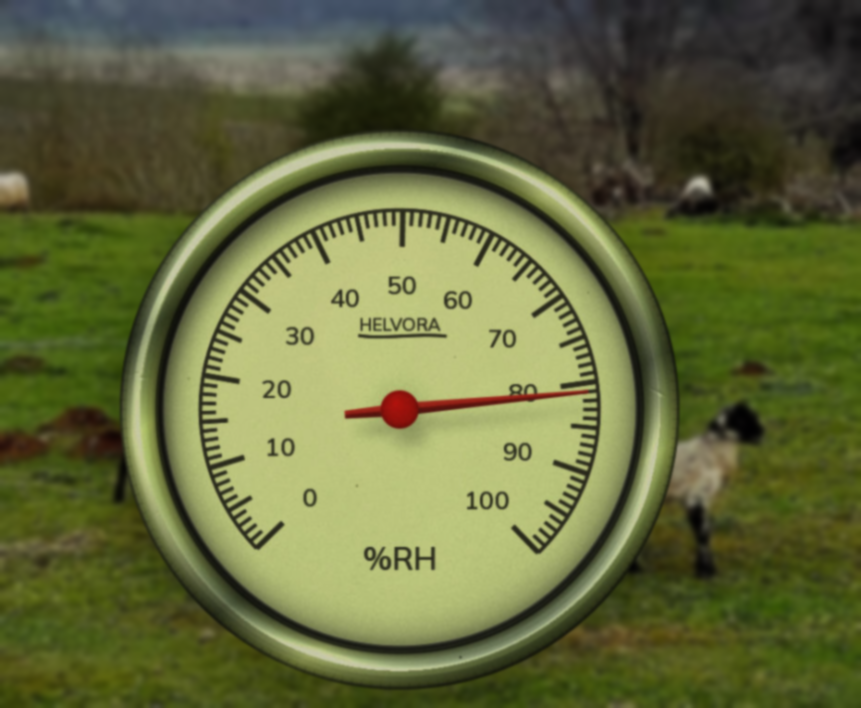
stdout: 81 %
